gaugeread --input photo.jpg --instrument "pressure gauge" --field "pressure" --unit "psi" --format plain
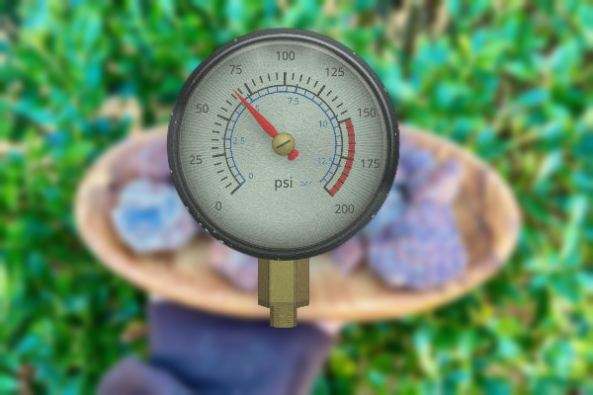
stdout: 67.5 psi
